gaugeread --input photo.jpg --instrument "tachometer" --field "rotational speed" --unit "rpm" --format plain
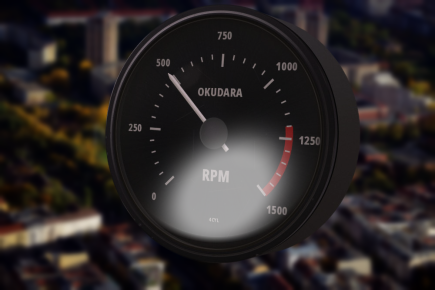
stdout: 500 rpm
